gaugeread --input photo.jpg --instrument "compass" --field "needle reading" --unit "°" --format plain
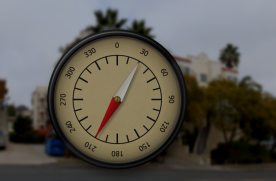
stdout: 210 °
